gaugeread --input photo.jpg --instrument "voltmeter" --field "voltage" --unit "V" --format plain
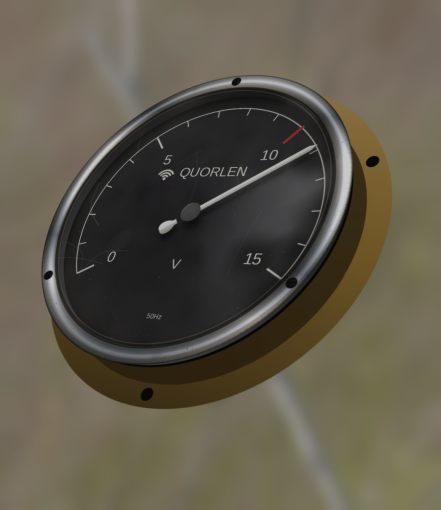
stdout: 11 V
